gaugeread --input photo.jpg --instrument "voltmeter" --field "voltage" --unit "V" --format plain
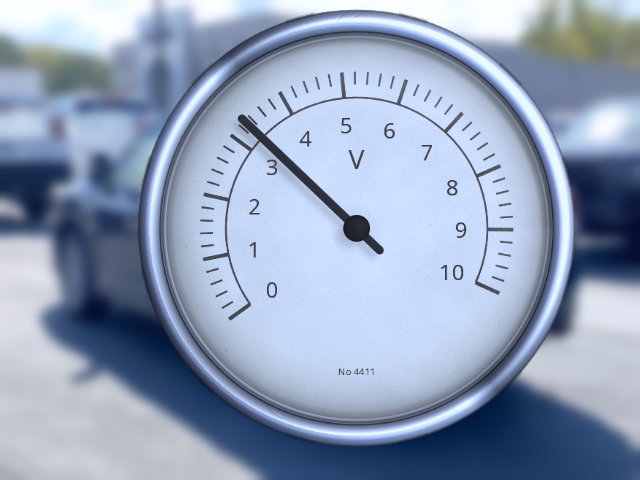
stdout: 3.3 V
